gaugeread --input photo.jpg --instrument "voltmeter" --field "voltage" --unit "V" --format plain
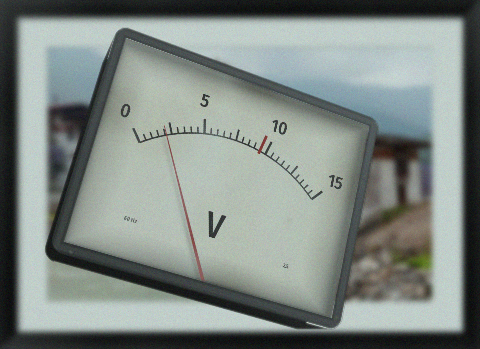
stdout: 2 V
